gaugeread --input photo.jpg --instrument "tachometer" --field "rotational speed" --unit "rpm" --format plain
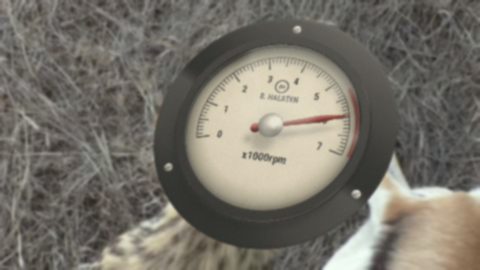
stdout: 6000 rpm
